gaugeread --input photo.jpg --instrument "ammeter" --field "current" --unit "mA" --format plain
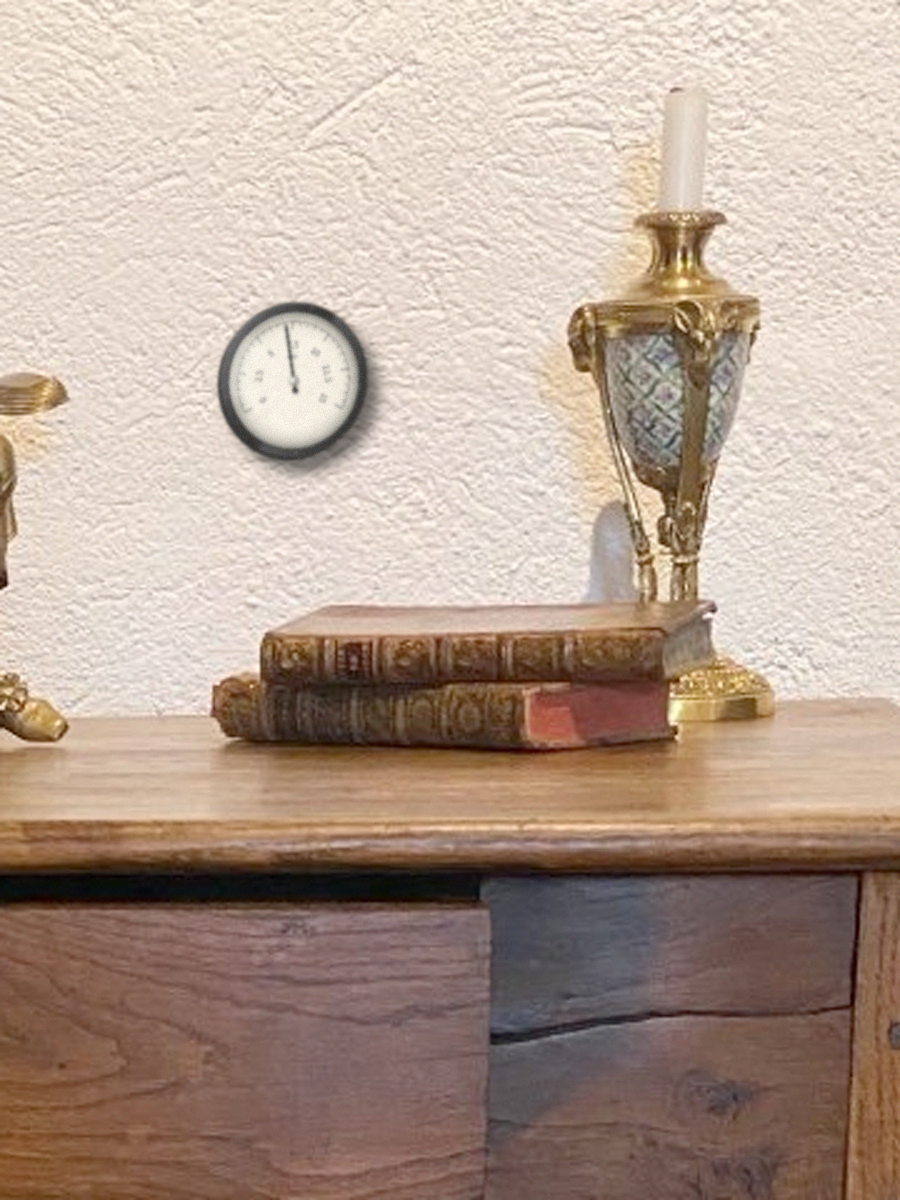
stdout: 7 mA
